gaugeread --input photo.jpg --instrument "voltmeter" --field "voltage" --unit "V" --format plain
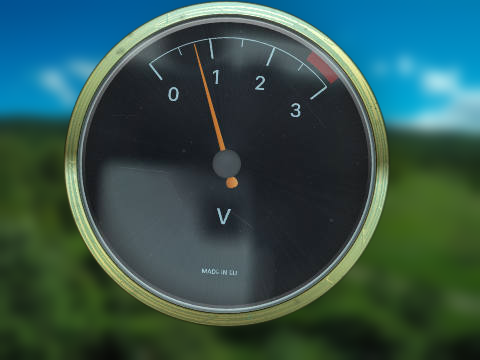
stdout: 0.75 V
